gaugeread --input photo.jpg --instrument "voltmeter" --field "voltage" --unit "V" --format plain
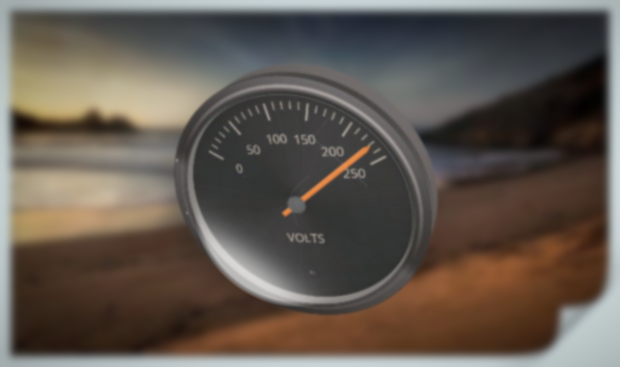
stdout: 230 V
